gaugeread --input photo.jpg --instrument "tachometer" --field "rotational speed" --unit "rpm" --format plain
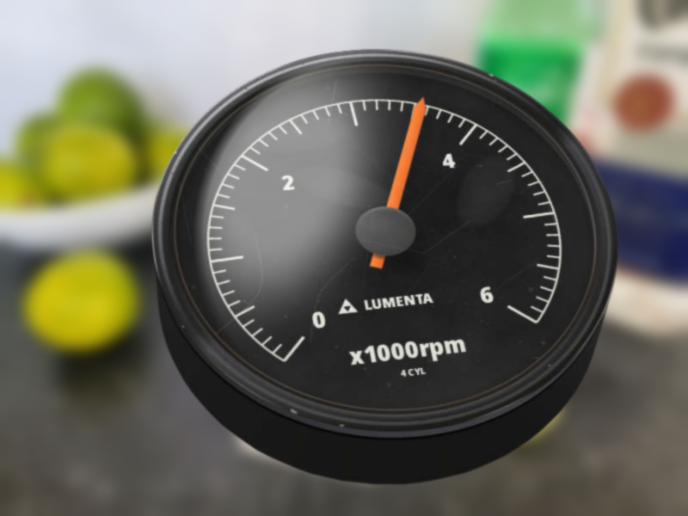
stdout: 3550 rpm
